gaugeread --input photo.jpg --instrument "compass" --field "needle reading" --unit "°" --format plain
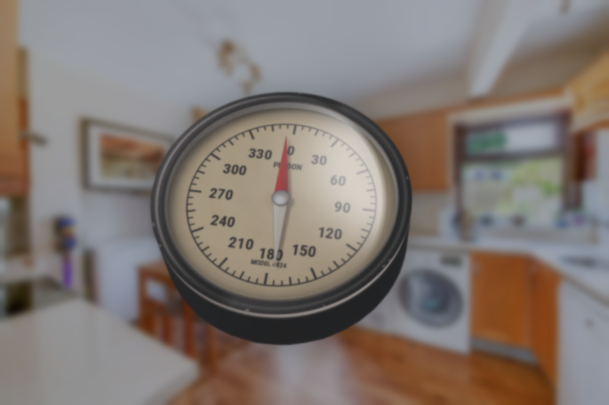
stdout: 355 °
